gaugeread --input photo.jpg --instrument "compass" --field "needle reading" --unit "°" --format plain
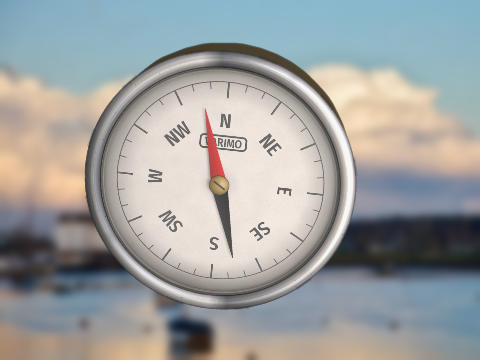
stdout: 345 °
